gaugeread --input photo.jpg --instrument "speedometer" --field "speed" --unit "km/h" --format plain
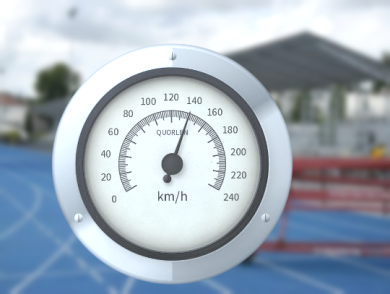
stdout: 140 km/h
